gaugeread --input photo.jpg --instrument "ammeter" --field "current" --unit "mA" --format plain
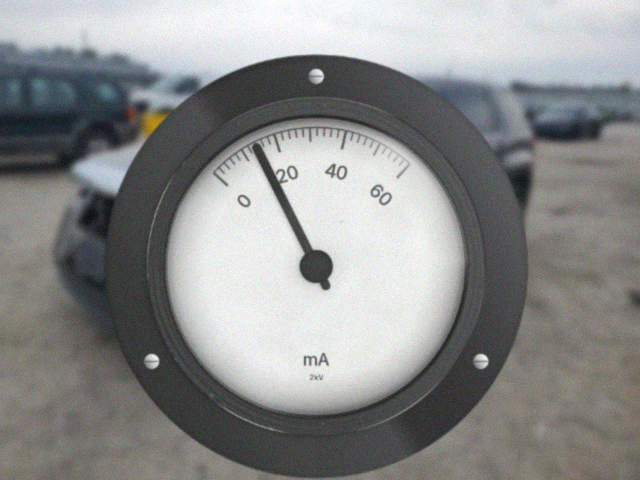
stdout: 14 mA
